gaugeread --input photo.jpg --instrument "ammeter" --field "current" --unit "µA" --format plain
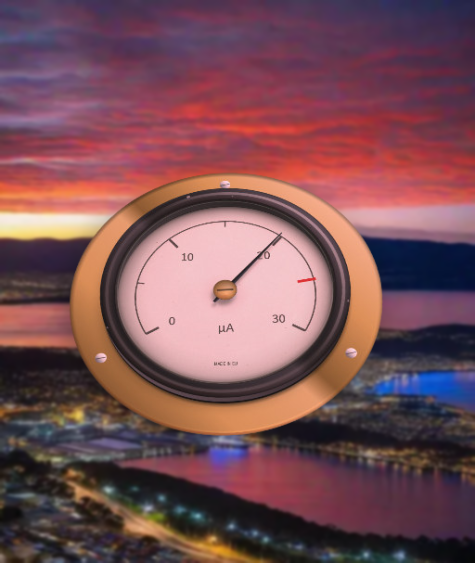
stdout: 20 µA
